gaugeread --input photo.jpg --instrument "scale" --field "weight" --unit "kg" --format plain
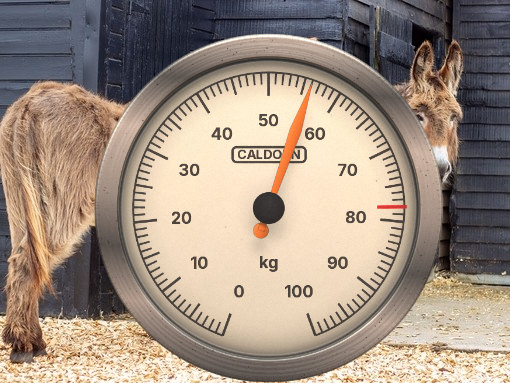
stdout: 56 kg
